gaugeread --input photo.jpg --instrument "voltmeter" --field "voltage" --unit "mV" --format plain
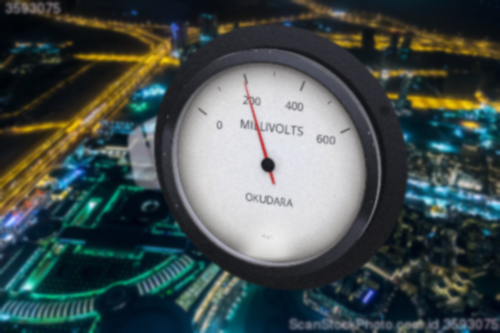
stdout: 200 mV
